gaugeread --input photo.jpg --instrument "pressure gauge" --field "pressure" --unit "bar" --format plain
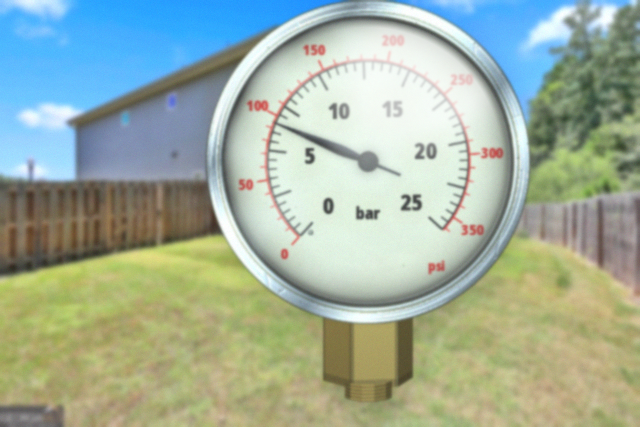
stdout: 6.5 bar
